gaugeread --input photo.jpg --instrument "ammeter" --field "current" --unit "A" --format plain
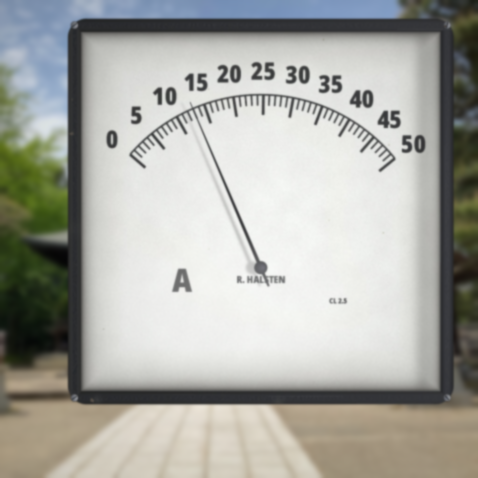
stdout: 13 A
